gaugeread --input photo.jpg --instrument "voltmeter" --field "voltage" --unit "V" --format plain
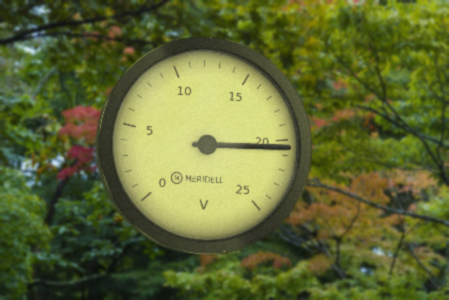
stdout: 20.5 V
